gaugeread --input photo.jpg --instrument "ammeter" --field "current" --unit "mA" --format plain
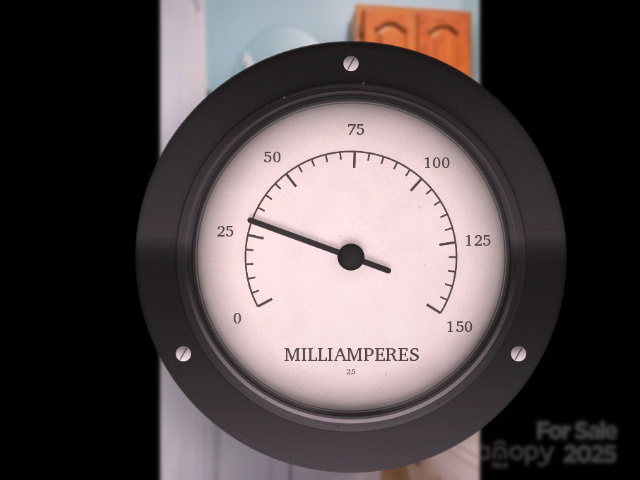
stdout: 30 mA
